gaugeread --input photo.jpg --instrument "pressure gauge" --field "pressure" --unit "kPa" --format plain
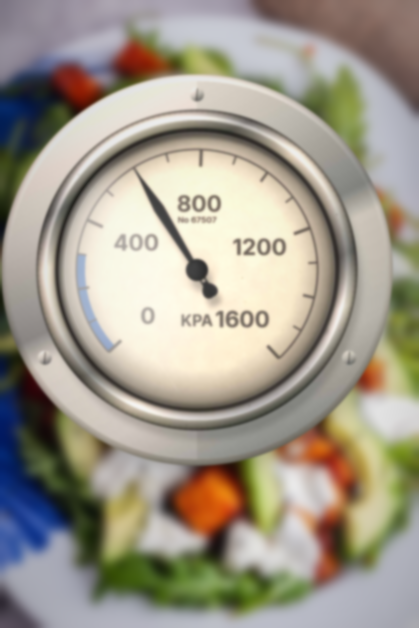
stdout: 600 kPa
